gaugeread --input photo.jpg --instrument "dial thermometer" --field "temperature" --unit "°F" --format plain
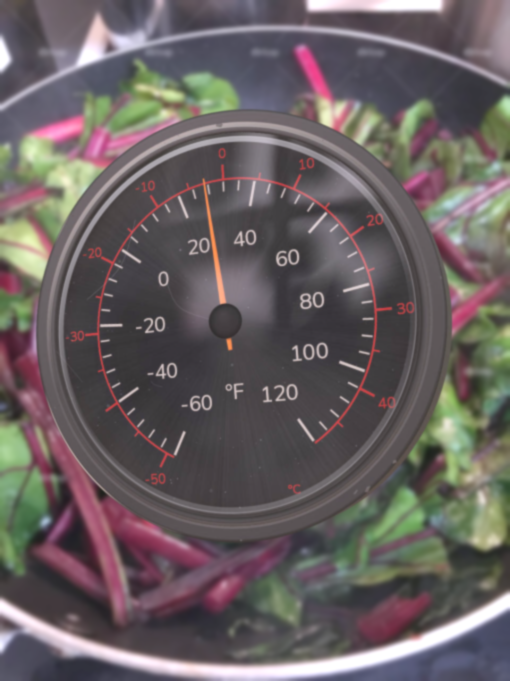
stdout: 28 °F
